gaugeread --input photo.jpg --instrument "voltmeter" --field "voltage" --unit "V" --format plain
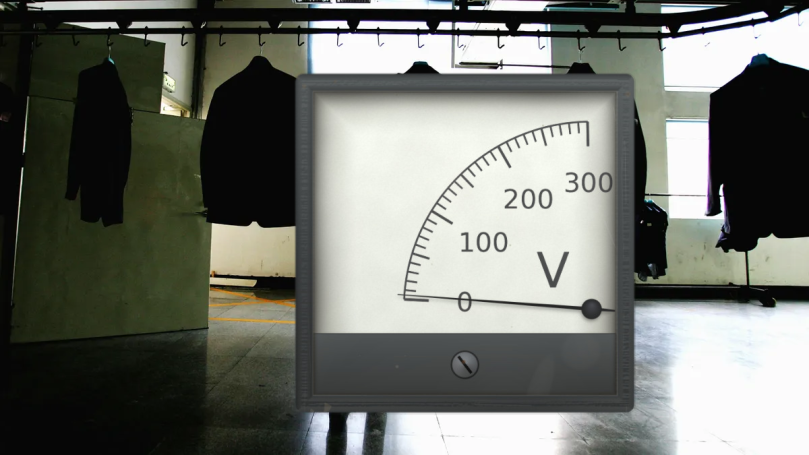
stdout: 5 V
